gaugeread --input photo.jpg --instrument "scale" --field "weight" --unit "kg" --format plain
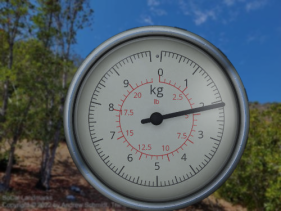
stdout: 2.1 kg
